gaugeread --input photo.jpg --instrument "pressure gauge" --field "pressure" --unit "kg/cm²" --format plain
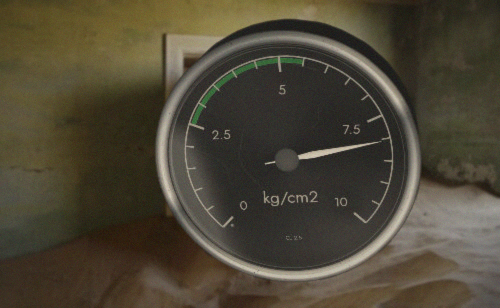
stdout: 8 kg/cm²
